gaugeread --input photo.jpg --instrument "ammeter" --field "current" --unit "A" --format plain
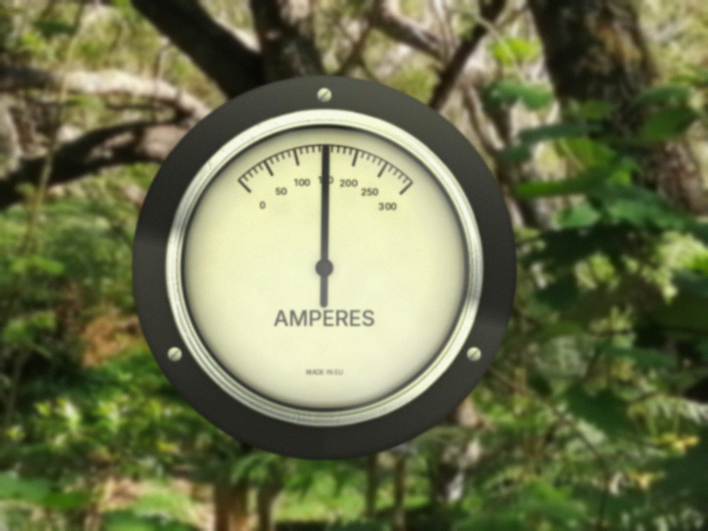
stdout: 150 A
